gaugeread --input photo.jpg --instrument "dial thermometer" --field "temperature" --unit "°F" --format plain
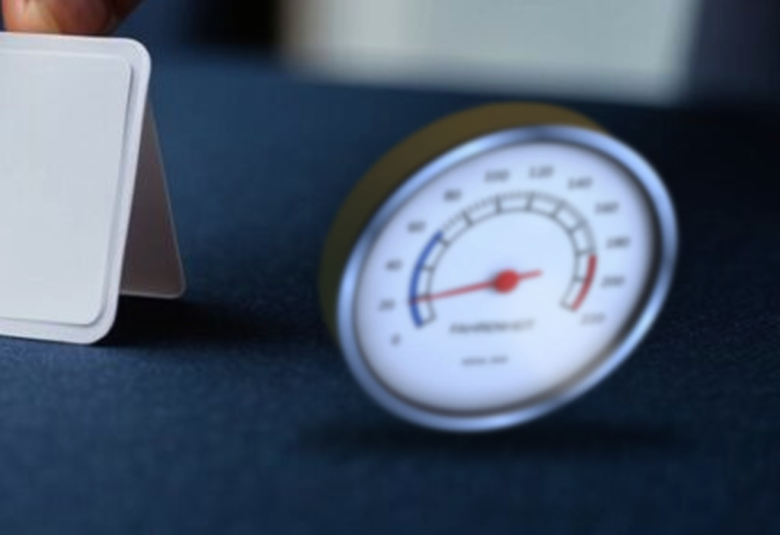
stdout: 20 °F
